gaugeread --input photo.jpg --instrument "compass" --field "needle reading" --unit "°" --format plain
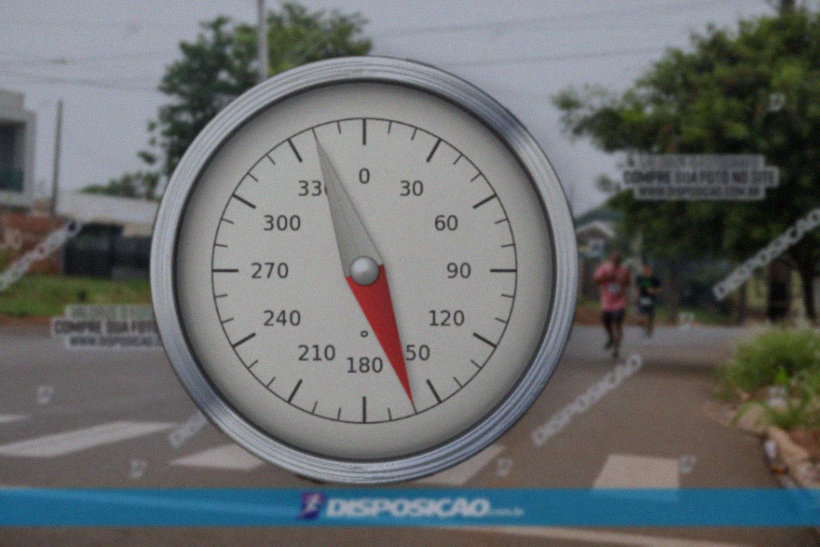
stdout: 160 °
